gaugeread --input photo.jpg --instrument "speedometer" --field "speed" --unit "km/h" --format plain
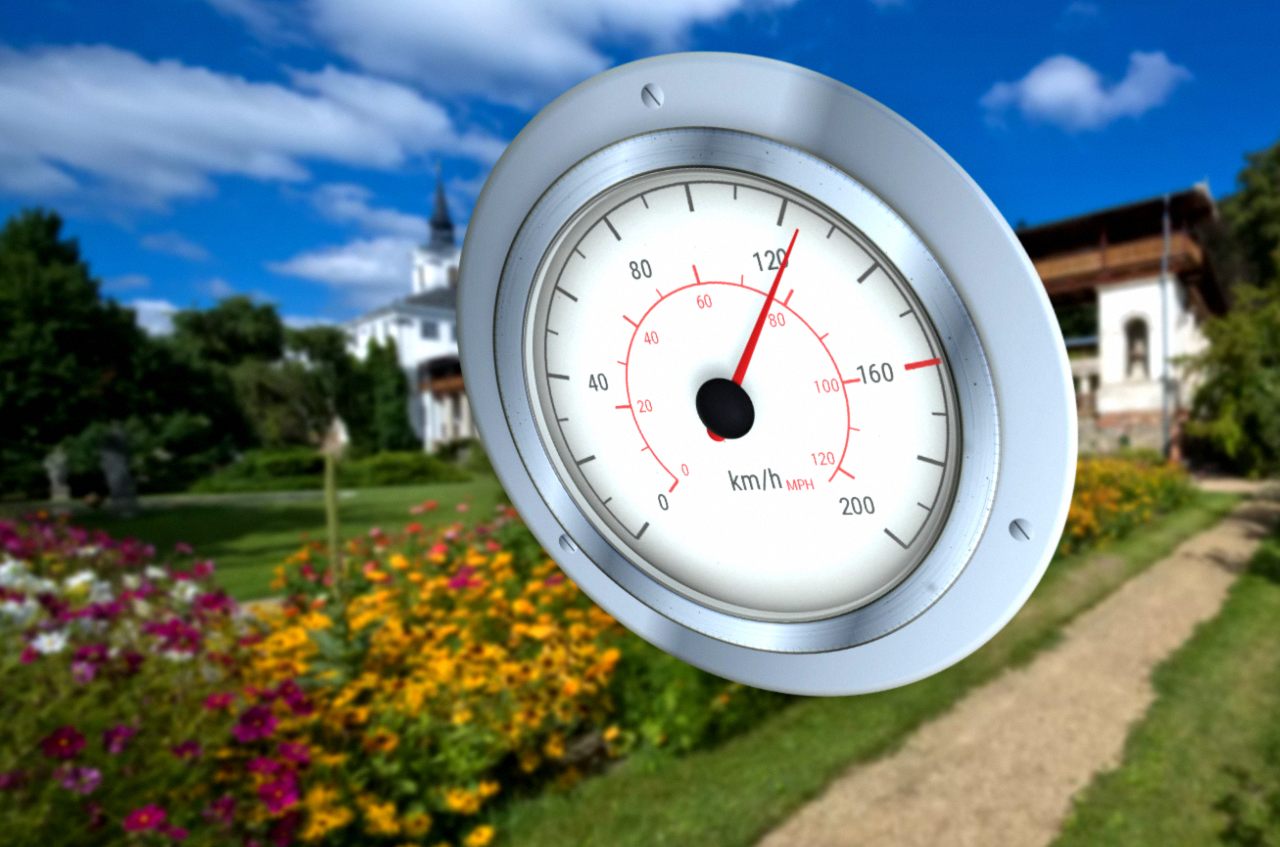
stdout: 125 km/h
